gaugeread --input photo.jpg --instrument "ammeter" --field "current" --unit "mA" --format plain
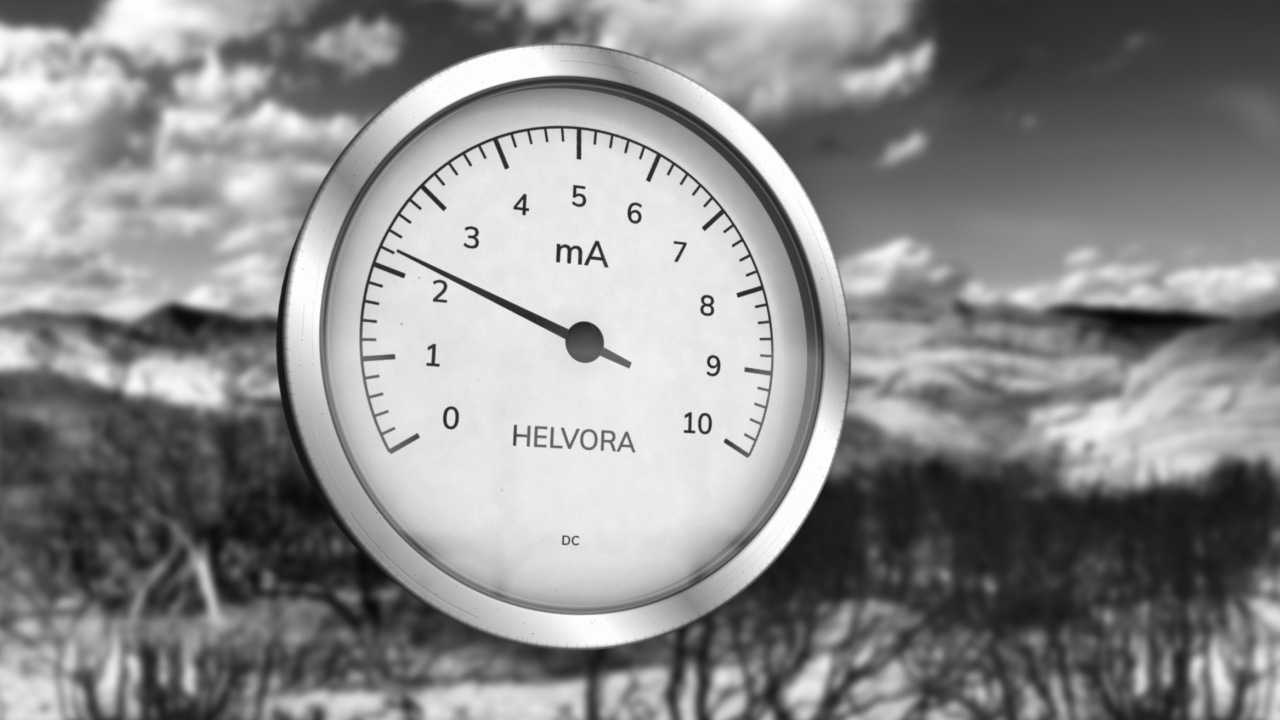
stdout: 2.2 mA
